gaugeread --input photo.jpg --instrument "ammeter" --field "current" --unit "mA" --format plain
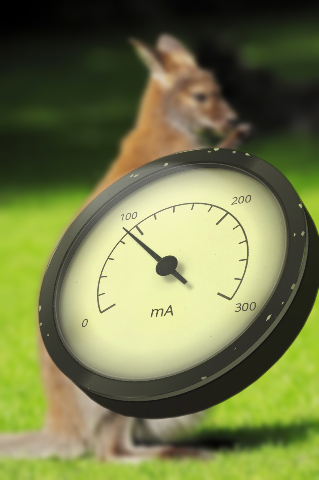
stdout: 90 mA
